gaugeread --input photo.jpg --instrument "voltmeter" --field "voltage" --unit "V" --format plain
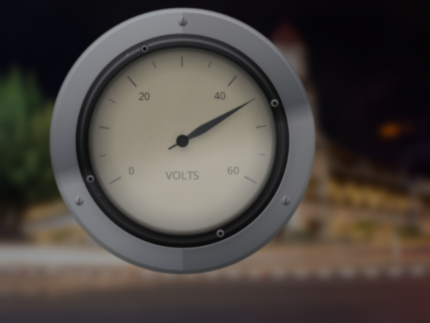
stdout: 45 V
